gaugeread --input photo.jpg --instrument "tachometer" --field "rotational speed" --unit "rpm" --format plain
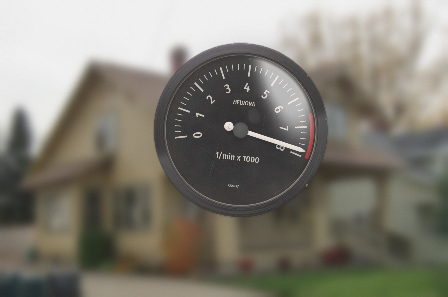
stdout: 7800 rpm
